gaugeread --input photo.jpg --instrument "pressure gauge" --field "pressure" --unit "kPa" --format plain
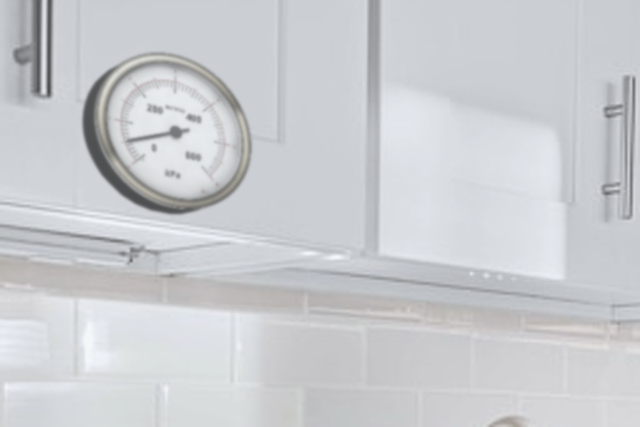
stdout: 50 kPa
